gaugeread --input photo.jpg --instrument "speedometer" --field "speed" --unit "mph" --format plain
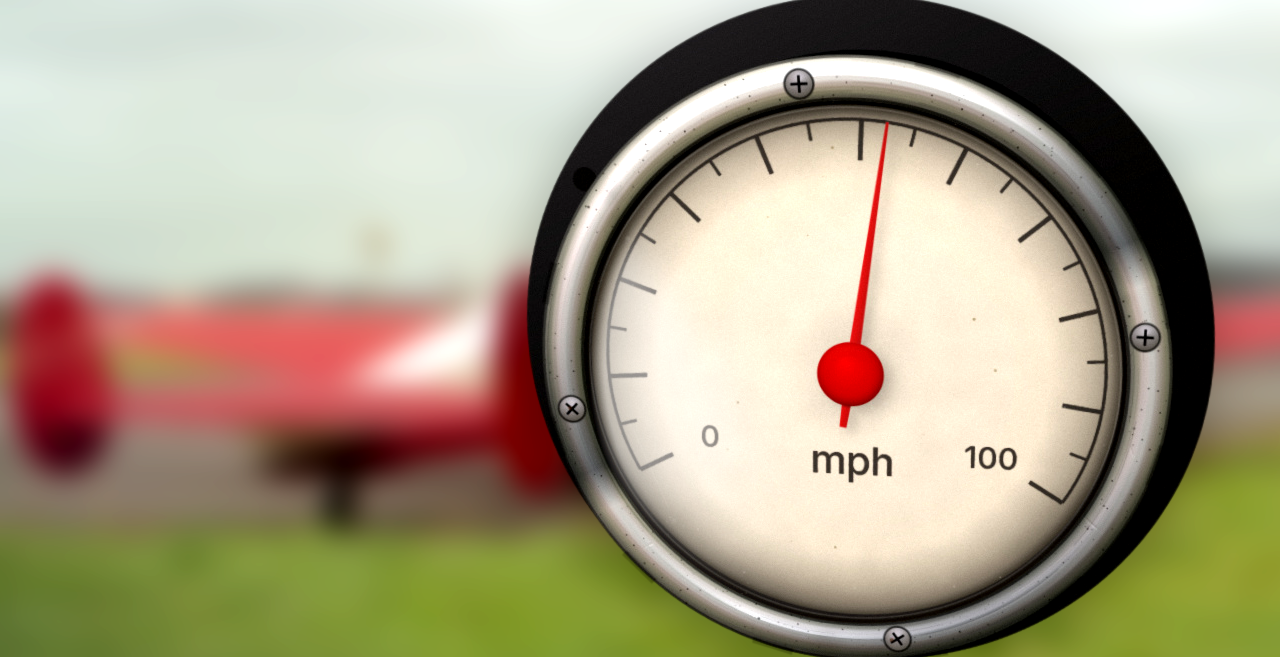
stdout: 52.5 mph
